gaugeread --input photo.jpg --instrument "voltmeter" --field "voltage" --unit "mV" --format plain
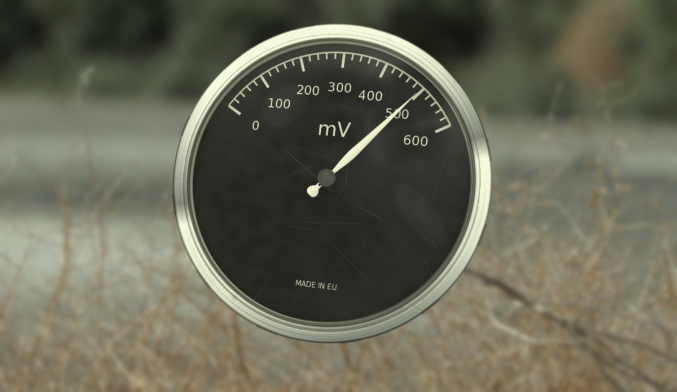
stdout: 500 mV
